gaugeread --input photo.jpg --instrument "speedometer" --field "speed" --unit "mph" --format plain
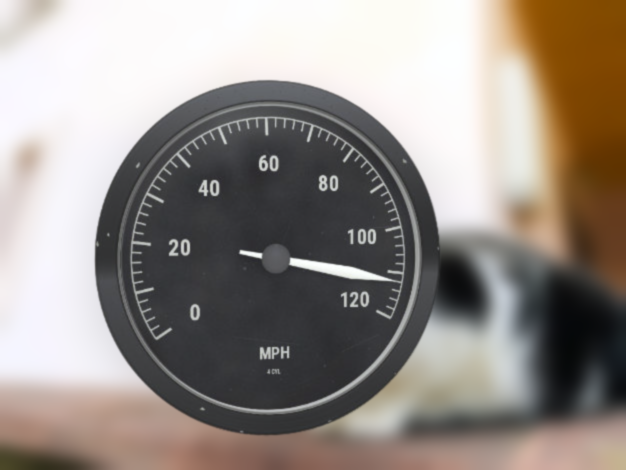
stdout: 112 mph
